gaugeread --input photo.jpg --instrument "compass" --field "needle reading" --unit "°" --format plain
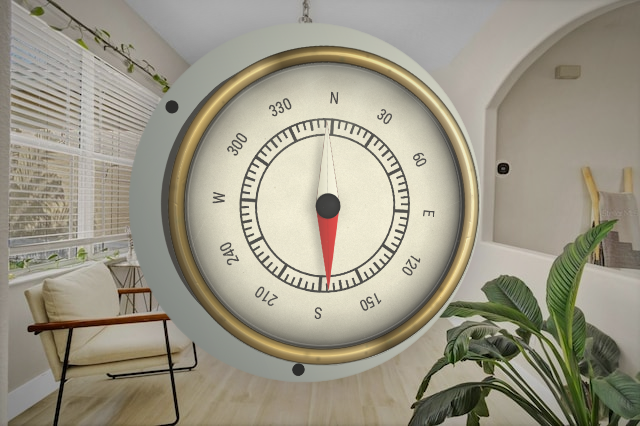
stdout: 175 °
